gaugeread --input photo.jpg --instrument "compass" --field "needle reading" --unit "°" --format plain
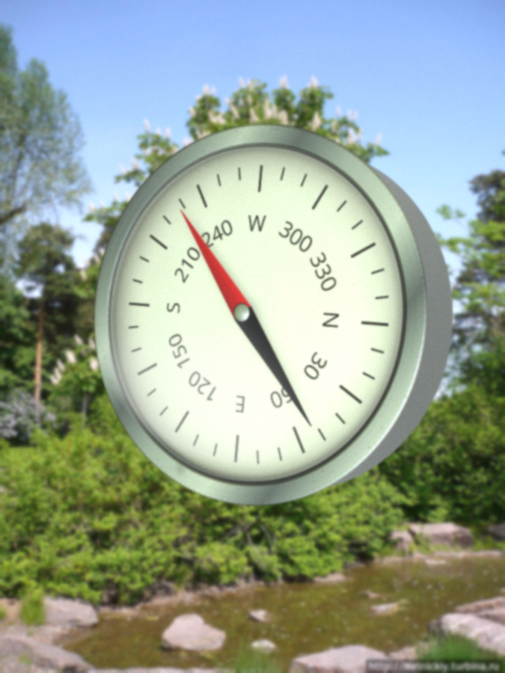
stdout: 230 °
